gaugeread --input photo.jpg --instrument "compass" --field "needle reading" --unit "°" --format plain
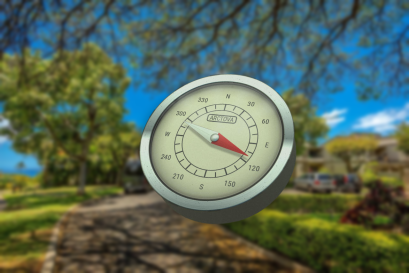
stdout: 112.5 °
